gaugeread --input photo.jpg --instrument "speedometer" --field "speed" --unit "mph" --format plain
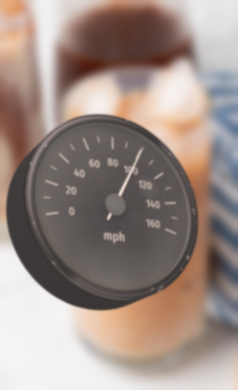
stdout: 100 mph
